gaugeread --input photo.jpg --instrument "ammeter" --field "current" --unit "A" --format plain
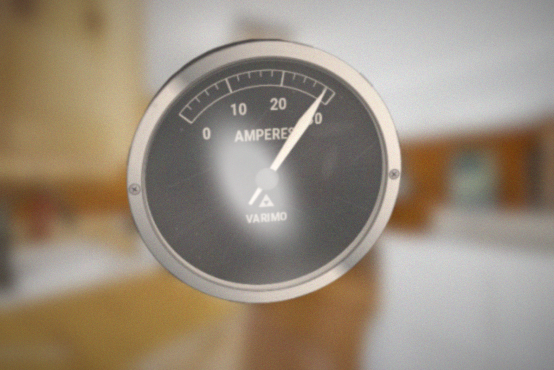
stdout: 28 A
